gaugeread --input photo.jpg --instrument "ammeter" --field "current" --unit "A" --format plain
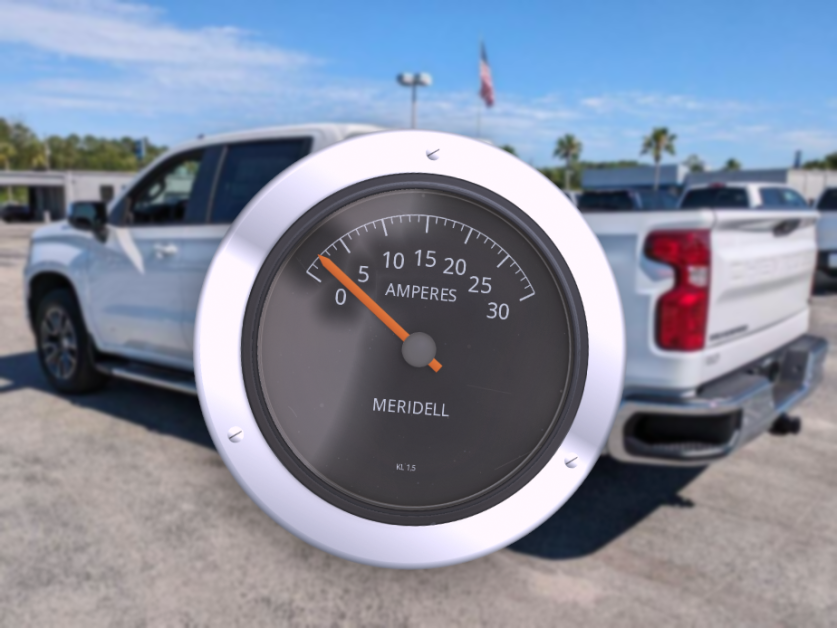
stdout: 2 A
